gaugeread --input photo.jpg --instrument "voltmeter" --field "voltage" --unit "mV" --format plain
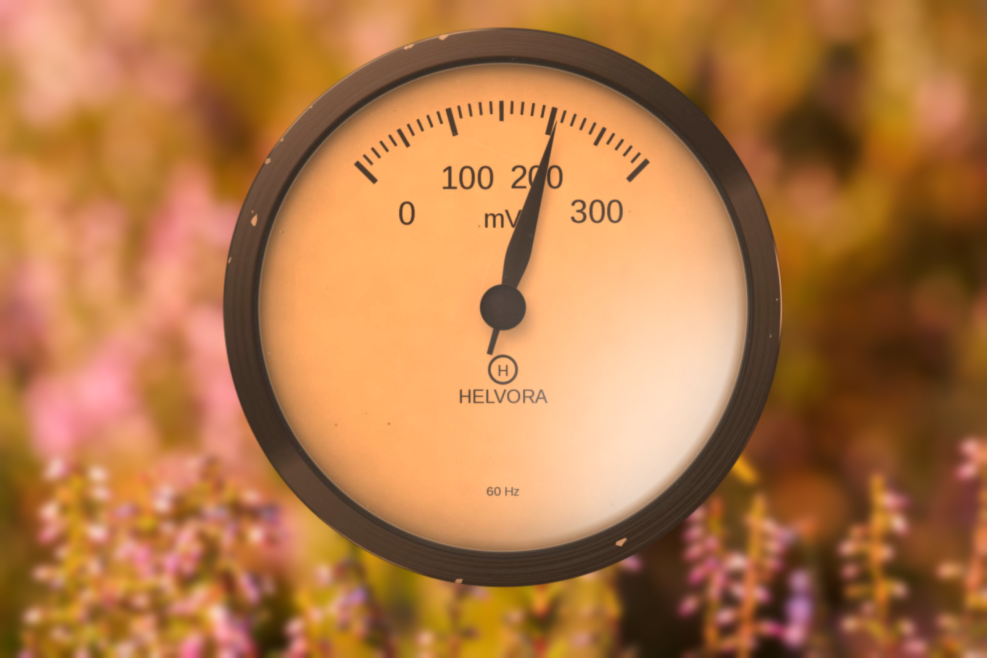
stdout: 205 mV
